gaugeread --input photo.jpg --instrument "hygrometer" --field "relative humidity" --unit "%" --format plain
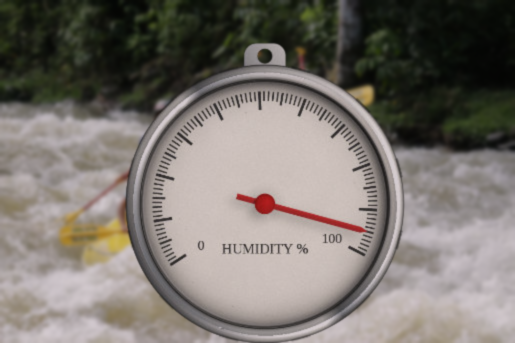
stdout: 95 %
